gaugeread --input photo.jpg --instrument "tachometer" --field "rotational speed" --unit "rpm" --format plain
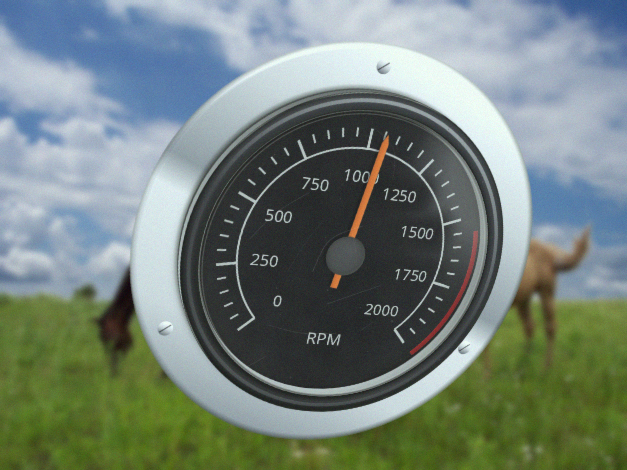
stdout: 1050 rpm
